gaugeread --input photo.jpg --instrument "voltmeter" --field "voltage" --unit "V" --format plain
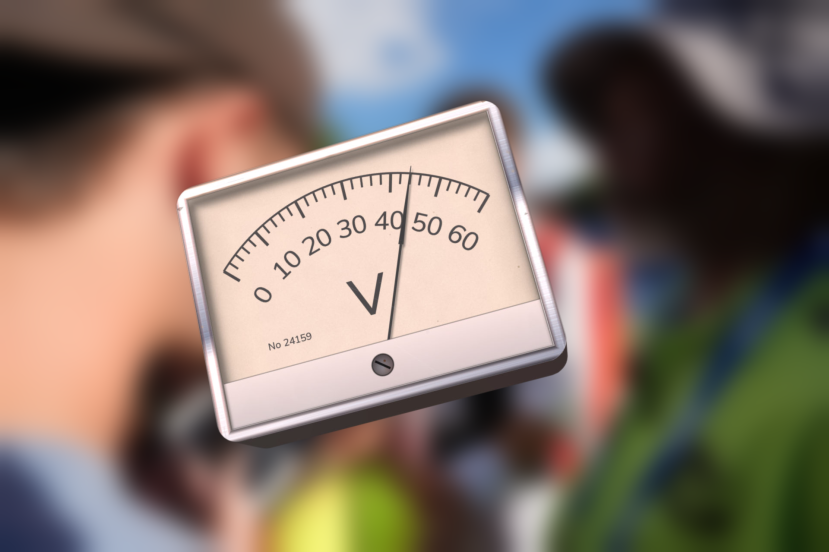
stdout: 44 V
